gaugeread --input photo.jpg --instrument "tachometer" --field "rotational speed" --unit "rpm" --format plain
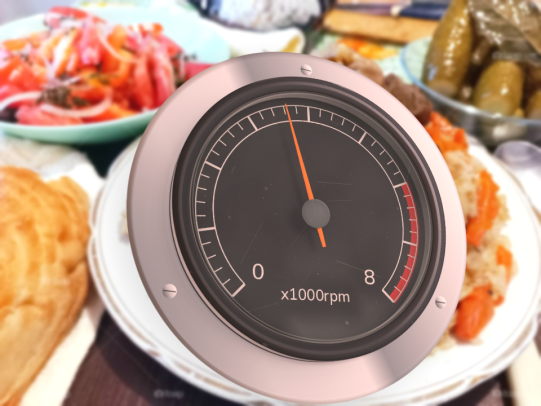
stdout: 3600 rpm
